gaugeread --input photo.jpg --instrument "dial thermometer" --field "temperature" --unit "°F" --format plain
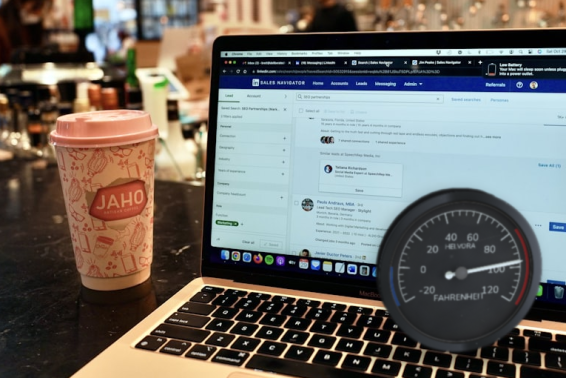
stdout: 96 °F
